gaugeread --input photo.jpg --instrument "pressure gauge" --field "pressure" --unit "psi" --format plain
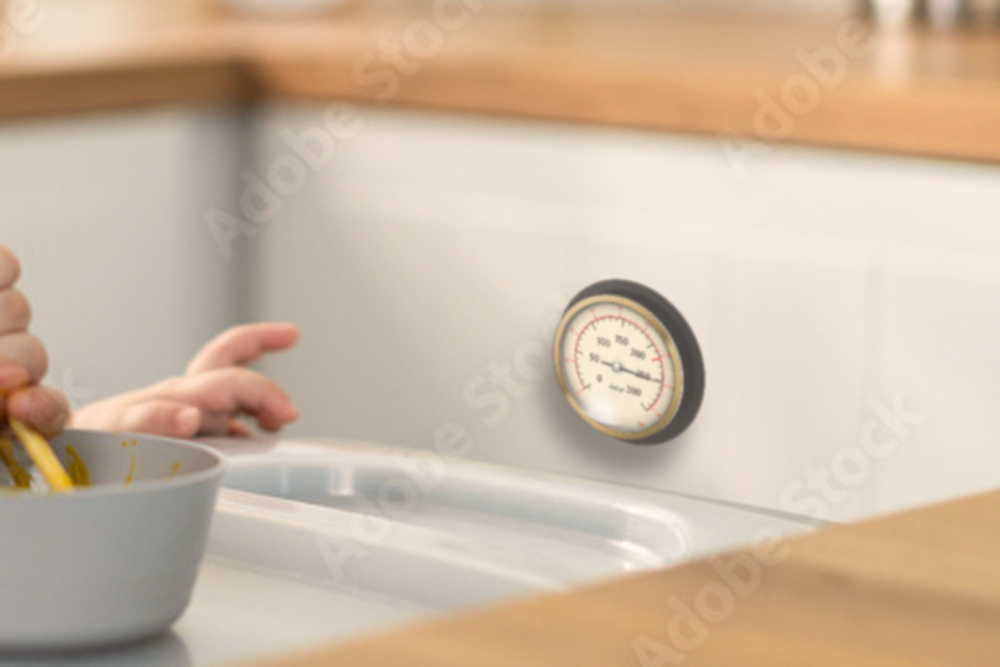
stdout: 250 psi
